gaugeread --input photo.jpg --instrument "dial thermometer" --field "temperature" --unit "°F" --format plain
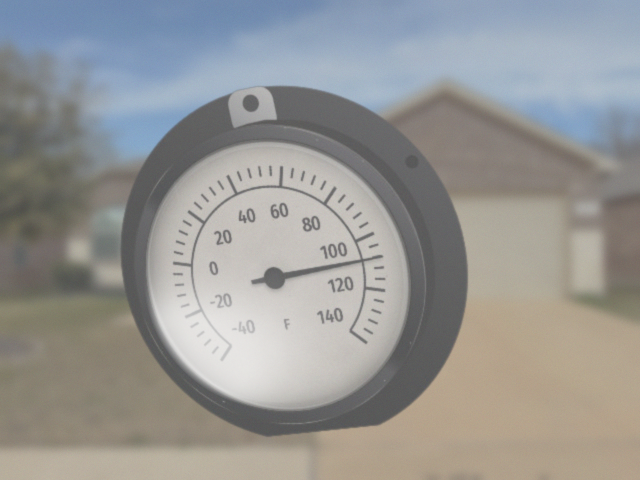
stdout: 108 °F
